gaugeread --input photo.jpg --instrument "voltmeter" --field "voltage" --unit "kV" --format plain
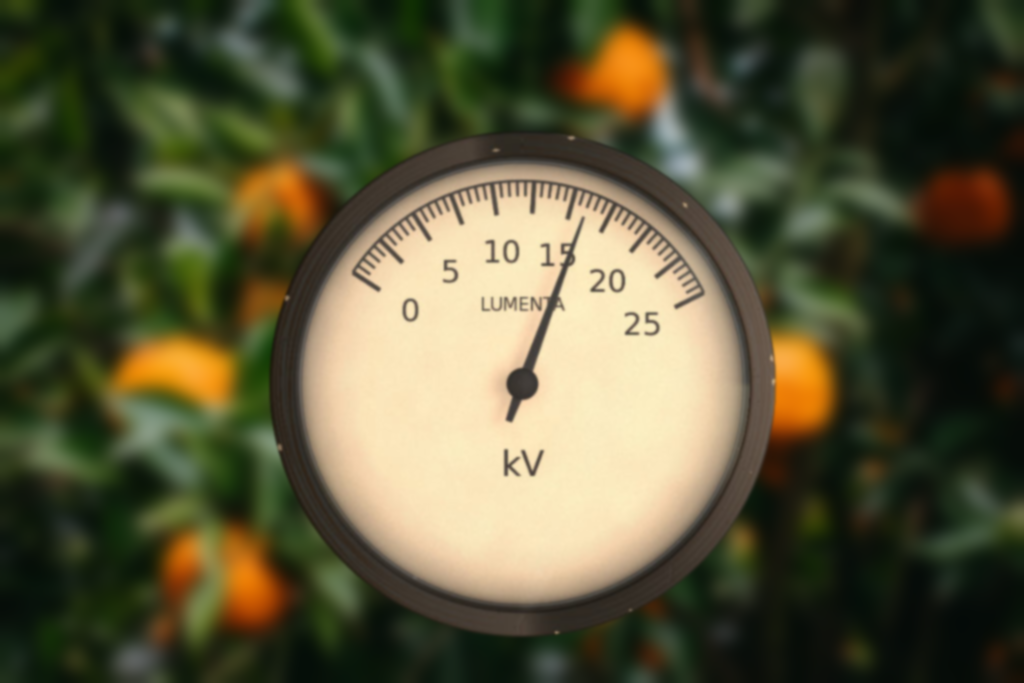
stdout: 16 kV
